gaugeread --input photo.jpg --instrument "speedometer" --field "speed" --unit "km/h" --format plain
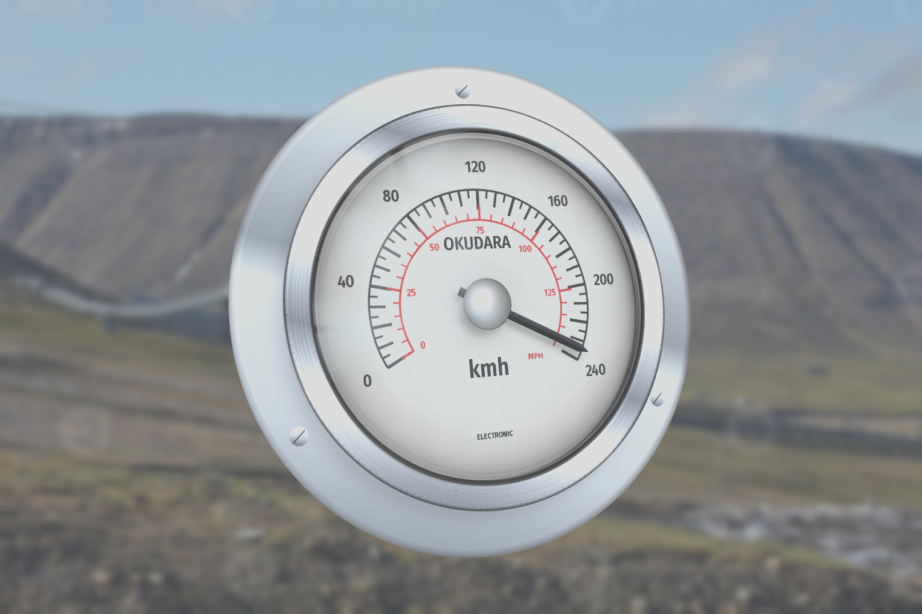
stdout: 235 km/h
